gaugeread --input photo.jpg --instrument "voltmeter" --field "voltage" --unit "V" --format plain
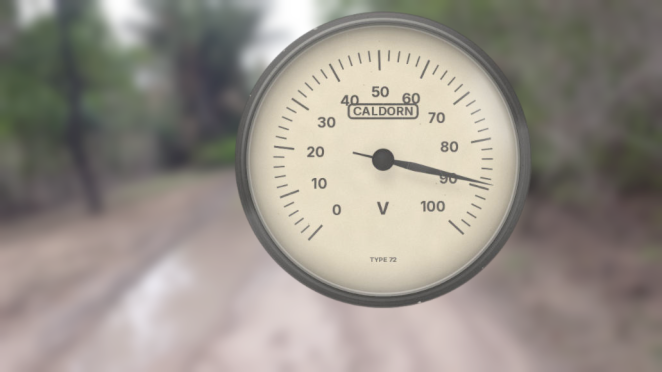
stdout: 89 V
